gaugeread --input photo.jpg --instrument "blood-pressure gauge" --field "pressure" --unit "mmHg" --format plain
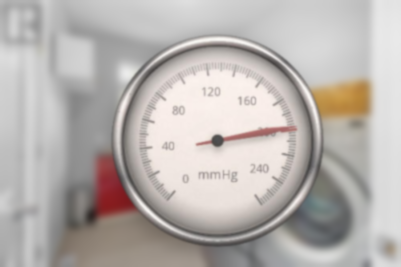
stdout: 200 mmHg
